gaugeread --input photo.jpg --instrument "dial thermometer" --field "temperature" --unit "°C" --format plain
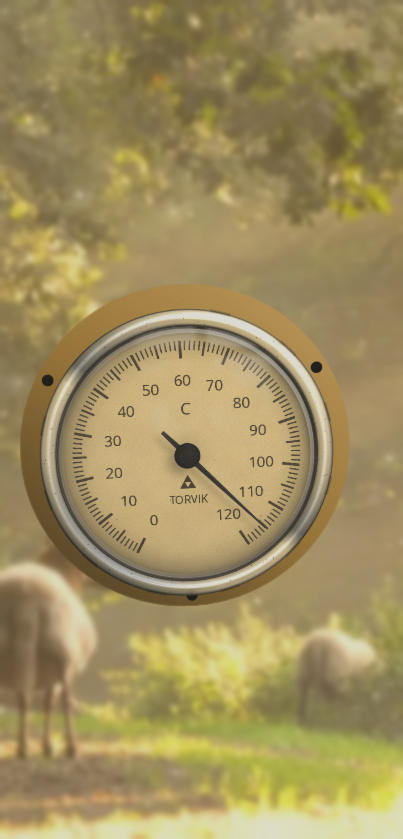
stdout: 115 °C
